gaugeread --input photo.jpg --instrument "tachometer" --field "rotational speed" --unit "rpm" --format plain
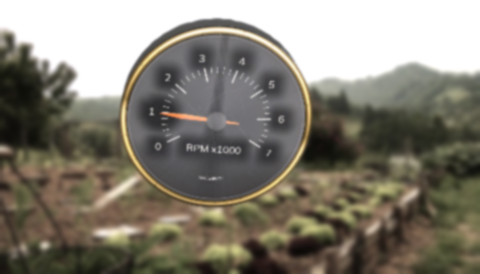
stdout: 1000 rpm
